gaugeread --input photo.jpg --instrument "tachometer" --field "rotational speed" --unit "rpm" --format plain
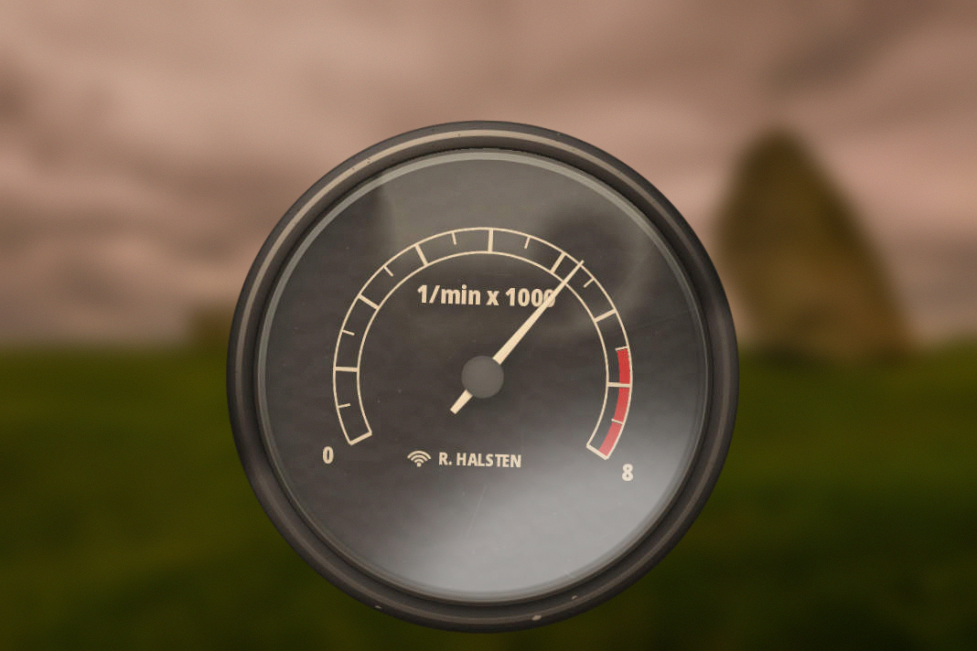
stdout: 5250 rpm
